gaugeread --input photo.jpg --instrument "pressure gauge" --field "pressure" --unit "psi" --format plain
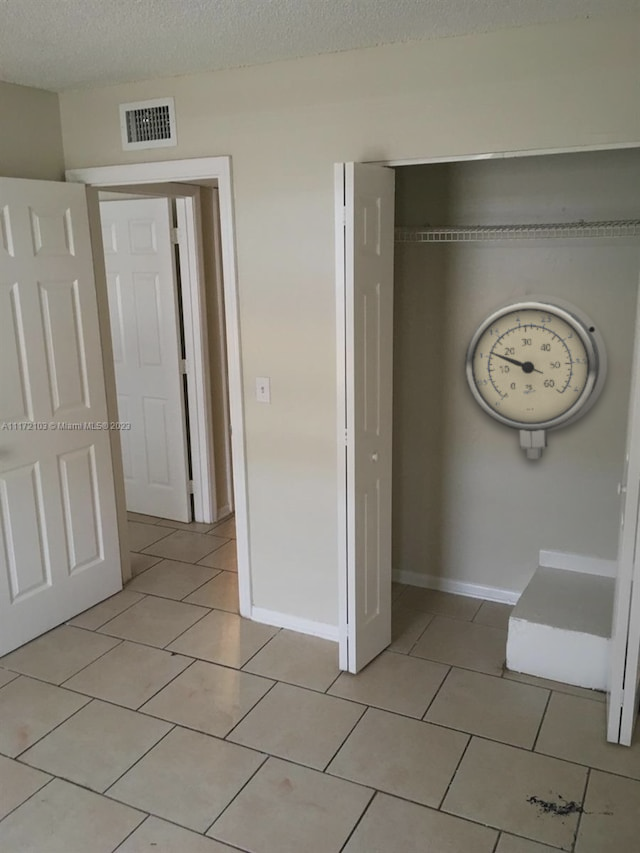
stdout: 16 psi
